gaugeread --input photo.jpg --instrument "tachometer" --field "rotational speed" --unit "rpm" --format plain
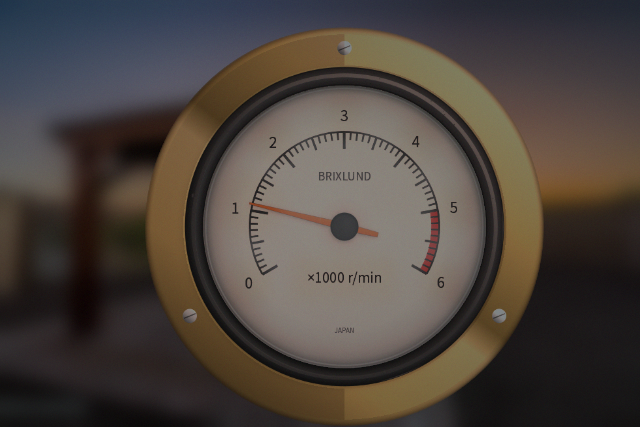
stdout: 1100 rpm
